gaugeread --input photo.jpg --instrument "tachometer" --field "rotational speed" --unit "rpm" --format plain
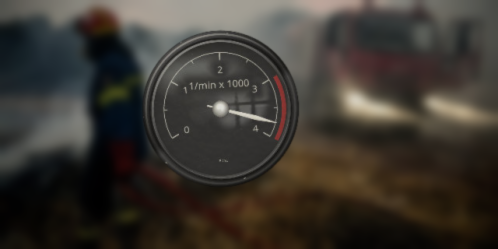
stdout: 3750 rpm
